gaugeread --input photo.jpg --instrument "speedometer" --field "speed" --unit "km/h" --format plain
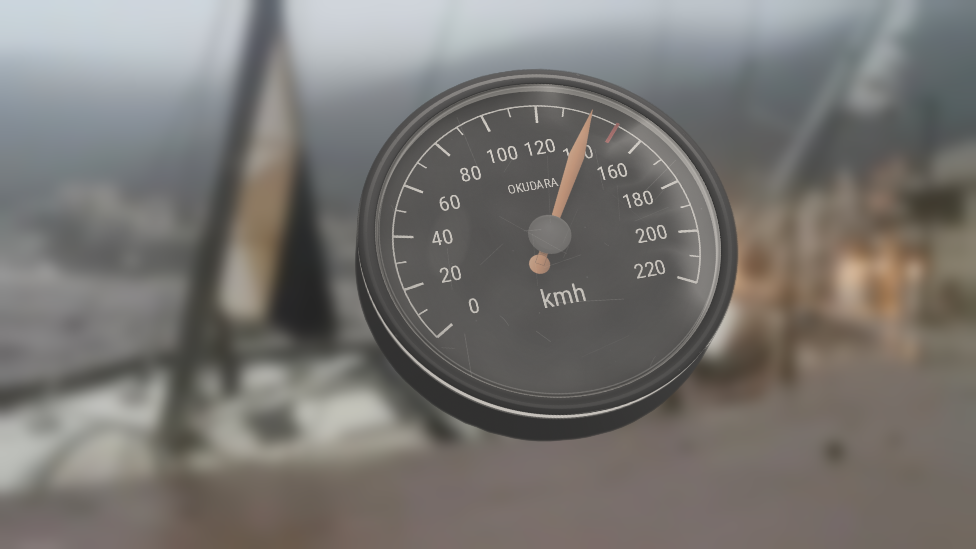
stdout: 140 km/h
